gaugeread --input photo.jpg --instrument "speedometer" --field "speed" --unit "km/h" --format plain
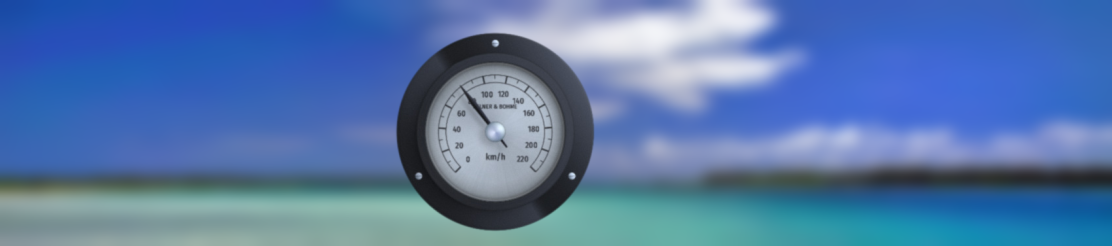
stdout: 80 km/h
